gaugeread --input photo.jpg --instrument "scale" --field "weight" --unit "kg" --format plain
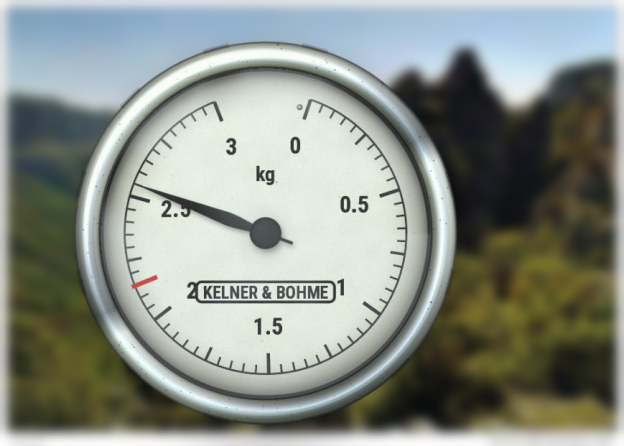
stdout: 2.55 kg
